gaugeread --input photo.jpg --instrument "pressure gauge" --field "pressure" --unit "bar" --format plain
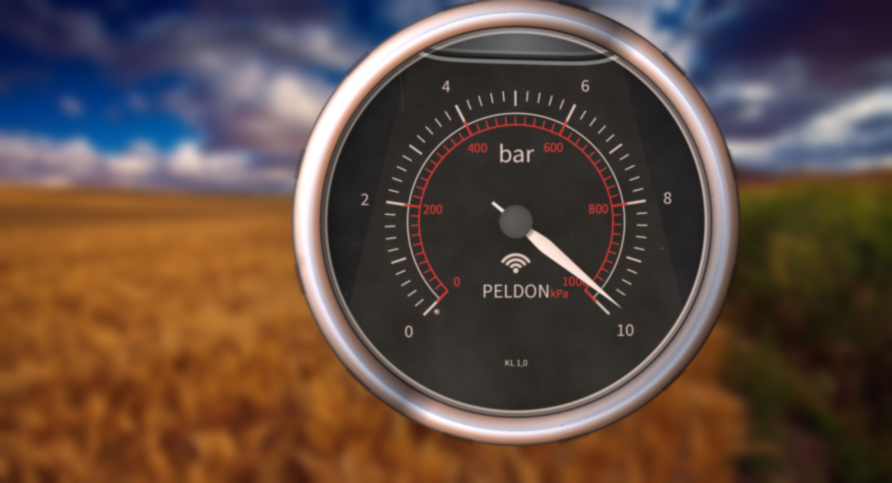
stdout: 9.8 bar
